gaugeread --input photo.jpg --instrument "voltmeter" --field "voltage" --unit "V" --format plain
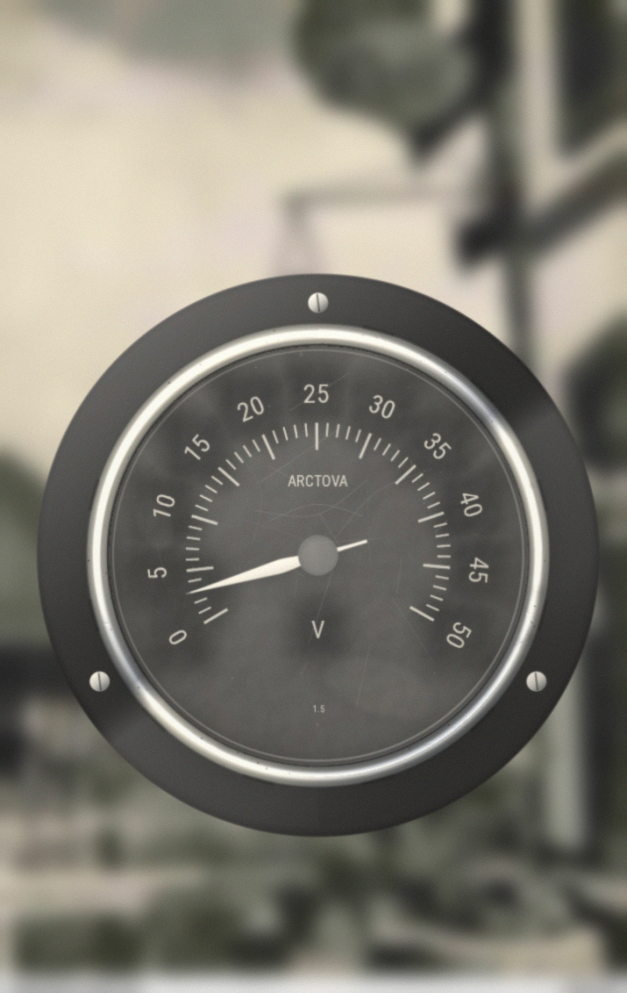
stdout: 3 V
